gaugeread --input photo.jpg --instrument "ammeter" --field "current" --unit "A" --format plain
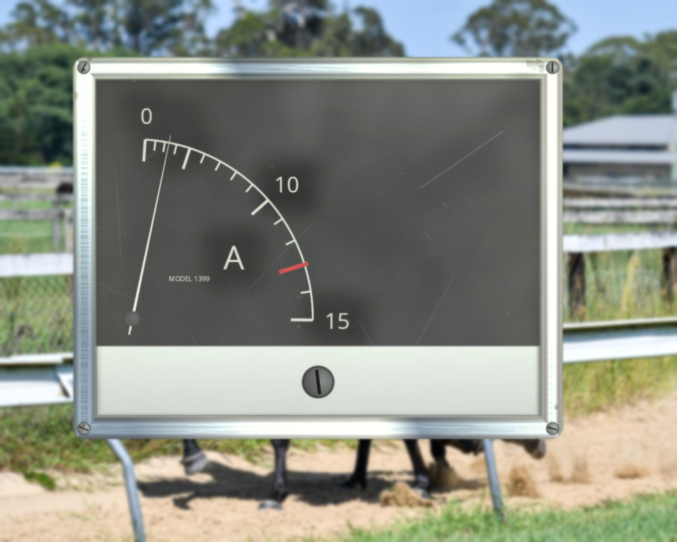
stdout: 3.5 A
